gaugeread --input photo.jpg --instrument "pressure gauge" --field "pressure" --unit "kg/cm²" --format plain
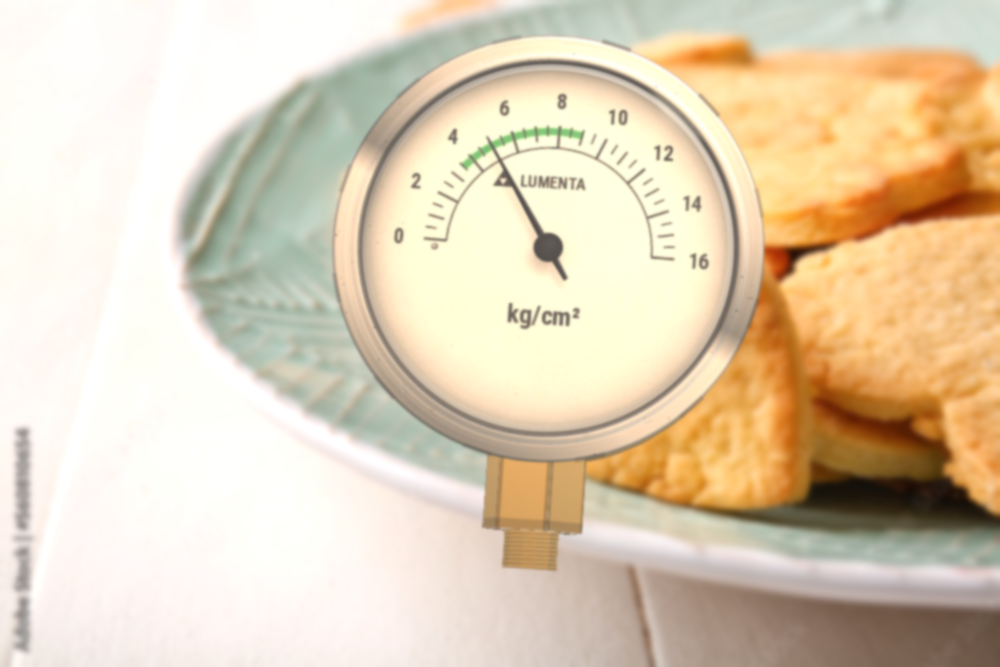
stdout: 5 kg/cm²
